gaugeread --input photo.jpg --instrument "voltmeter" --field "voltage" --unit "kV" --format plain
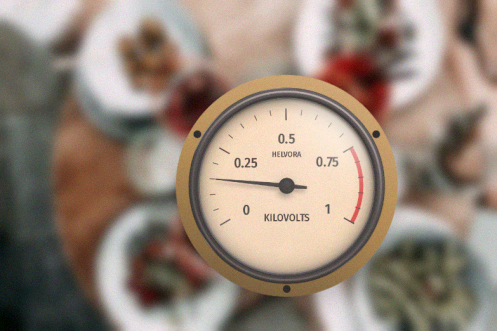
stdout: 0.15 kV
